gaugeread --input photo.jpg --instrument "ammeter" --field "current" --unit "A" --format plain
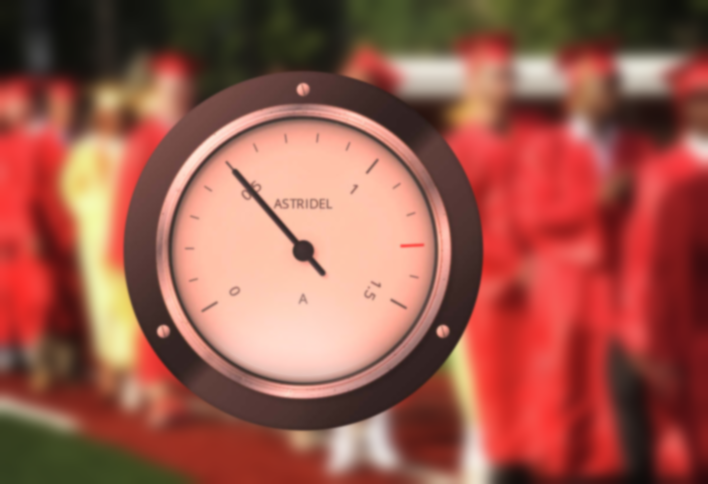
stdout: 0.5 A
